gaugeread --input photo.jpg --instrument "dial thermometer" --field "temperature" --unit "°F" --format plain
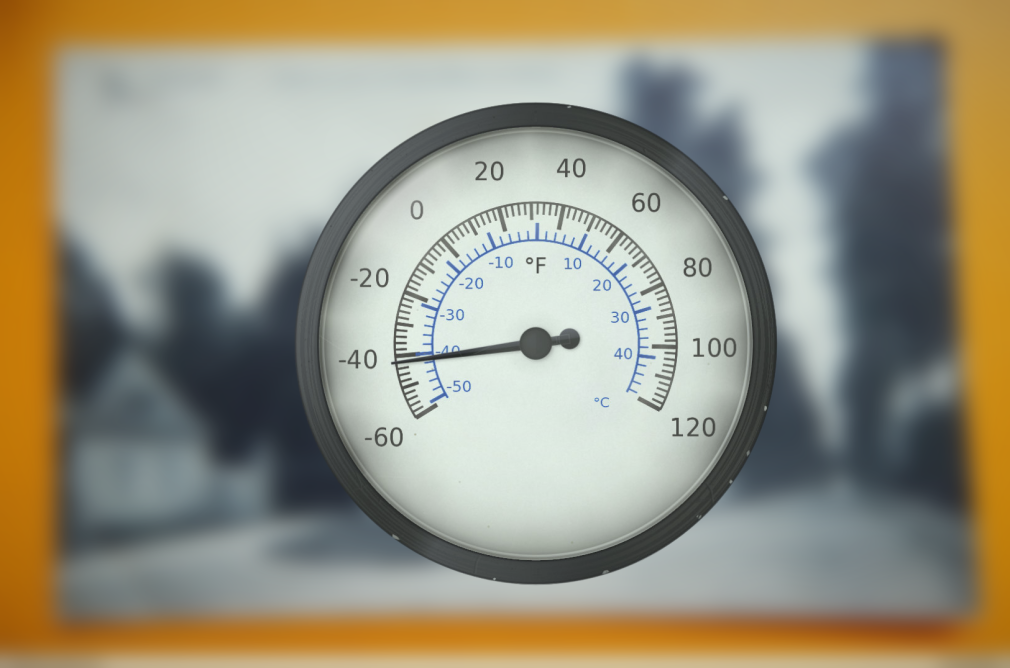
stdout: -42 °F
